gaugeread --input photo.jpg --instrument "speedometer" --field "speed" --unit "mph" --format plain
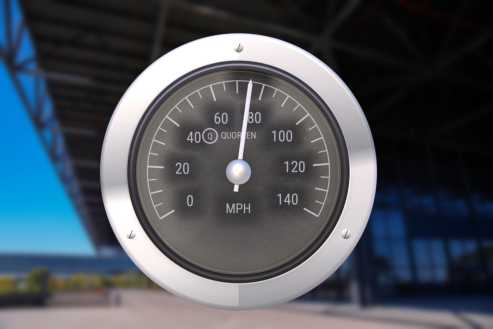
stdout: 75 mph
